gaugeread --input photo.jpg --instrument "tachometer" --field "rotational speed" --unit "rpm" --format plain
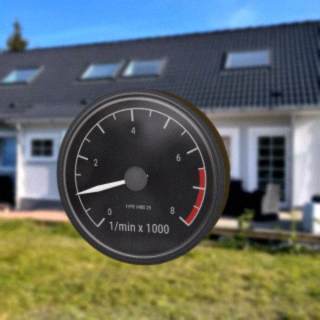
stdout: 1000 rpm
